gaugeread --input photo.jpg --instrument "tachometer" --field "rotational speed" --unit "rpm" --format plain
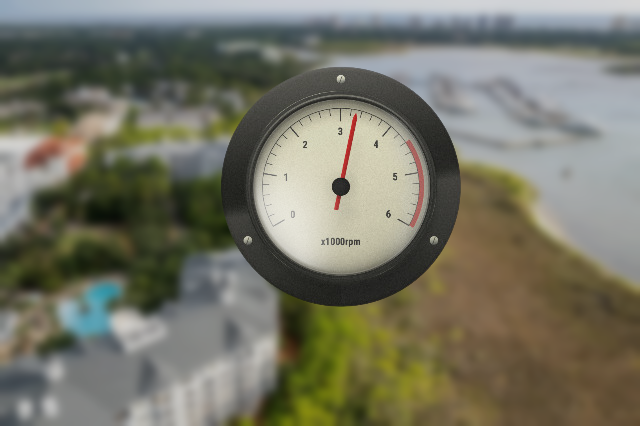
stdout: 3300 rpm
